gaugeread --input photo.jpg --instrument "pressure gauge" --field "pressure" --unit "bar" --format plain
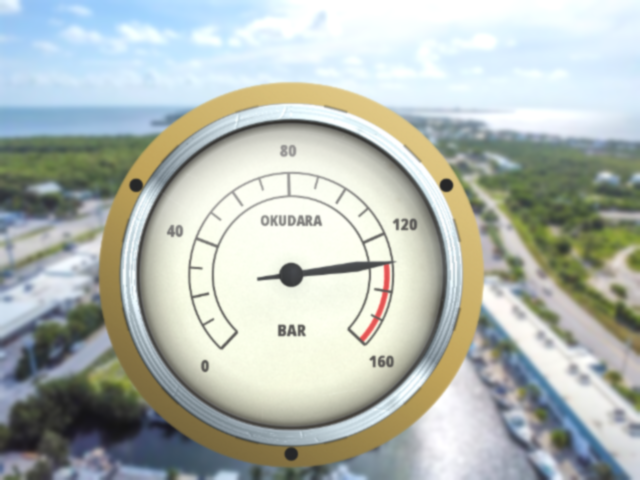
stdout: 130 bar
